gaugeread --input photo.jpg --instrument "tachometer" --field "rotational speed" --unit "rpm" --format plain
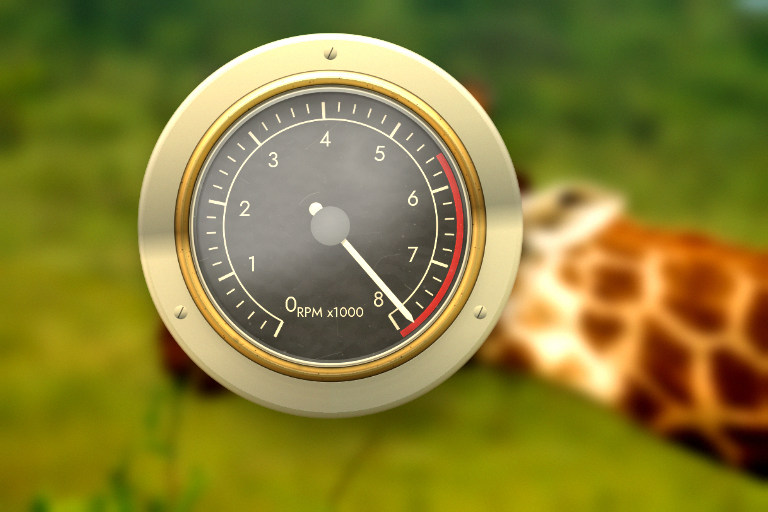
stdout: 7800 rpm
